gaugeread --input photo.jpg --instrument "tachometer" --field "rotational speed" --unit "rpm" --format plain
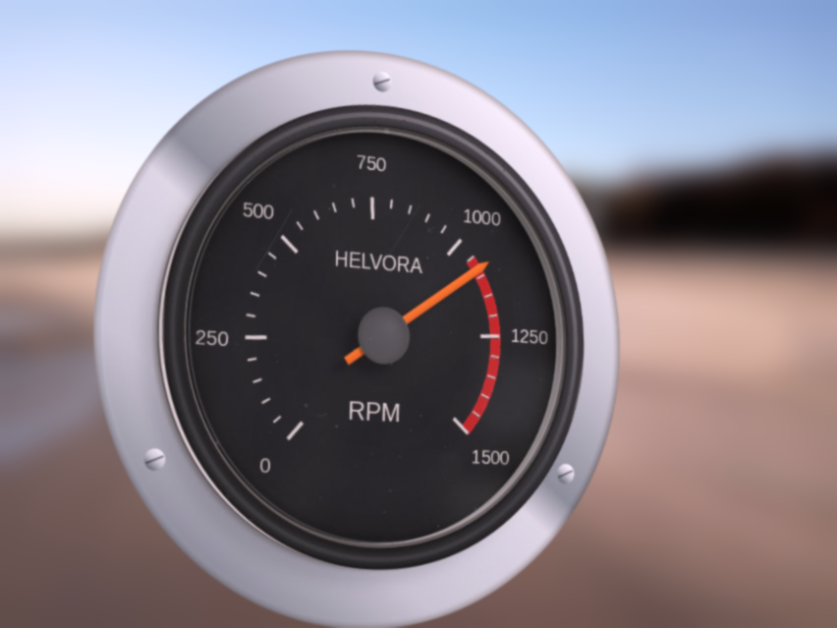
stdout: 1075 rpm
